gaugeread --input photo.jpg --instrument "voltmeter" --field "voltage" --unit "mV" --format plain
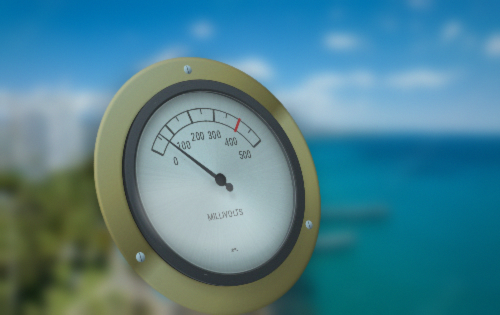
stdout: 50 mV
